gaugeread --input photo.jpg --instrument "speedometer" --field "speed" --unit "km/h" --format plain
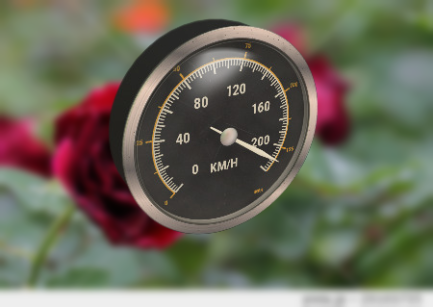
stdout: 210 km/h
